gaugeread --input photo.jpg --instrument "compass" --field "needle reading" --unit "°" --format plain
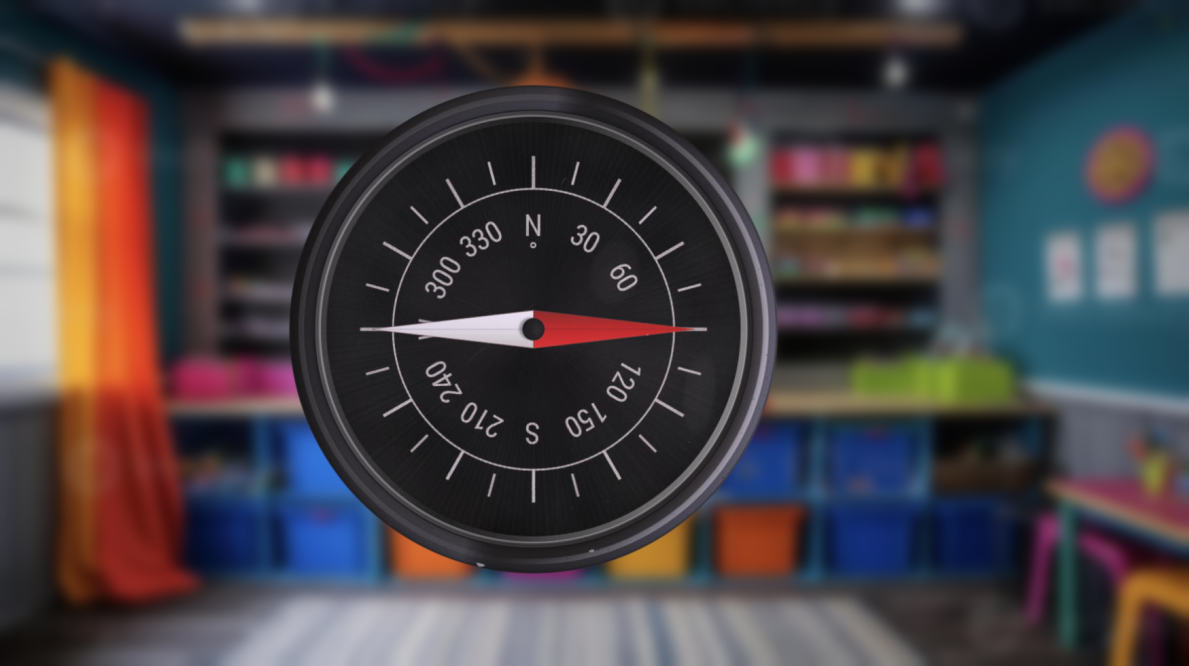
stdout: 90 °
